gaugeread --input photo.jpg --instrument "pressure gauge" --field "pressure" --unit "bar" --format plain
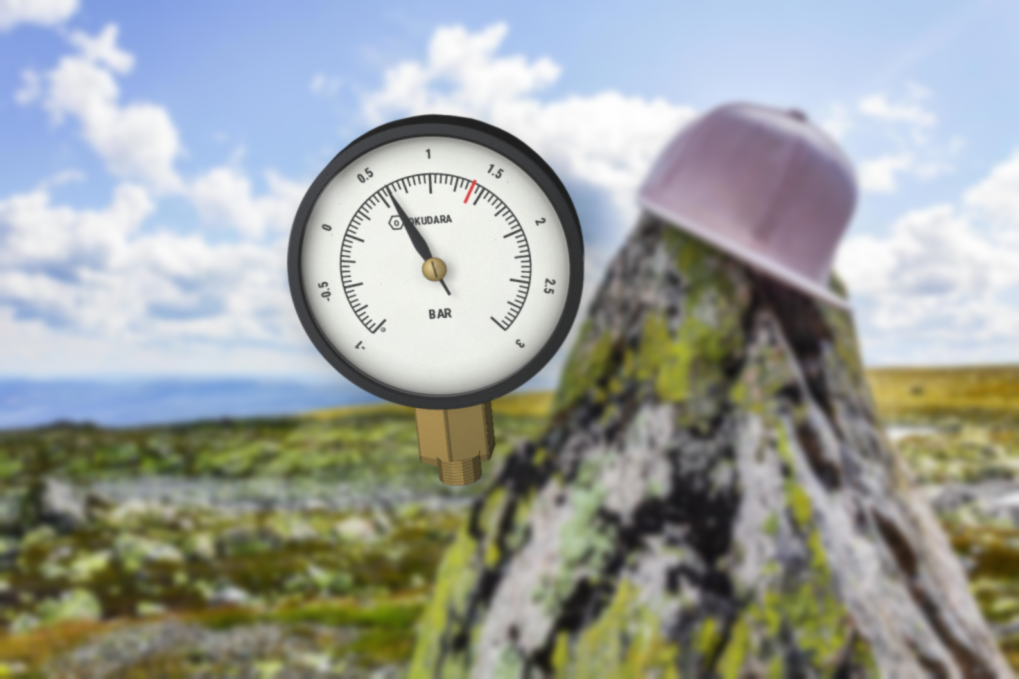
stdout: 0.6 bar
